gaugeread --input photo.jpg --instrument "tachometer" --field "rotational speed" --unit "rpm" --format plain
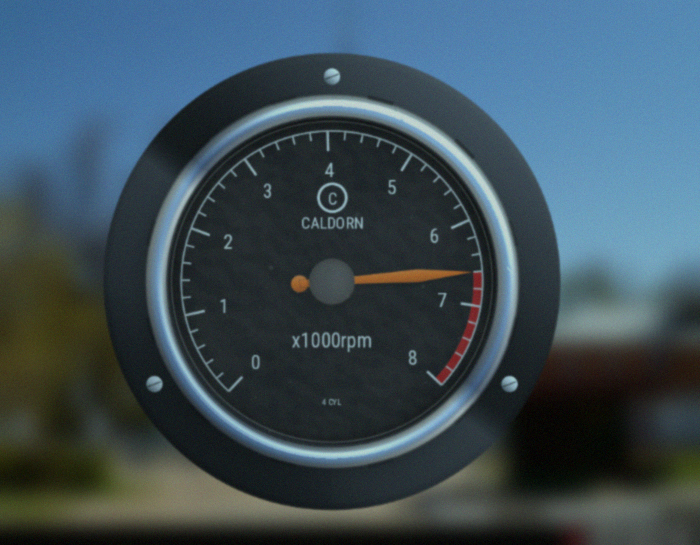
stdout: 6600 rpm
